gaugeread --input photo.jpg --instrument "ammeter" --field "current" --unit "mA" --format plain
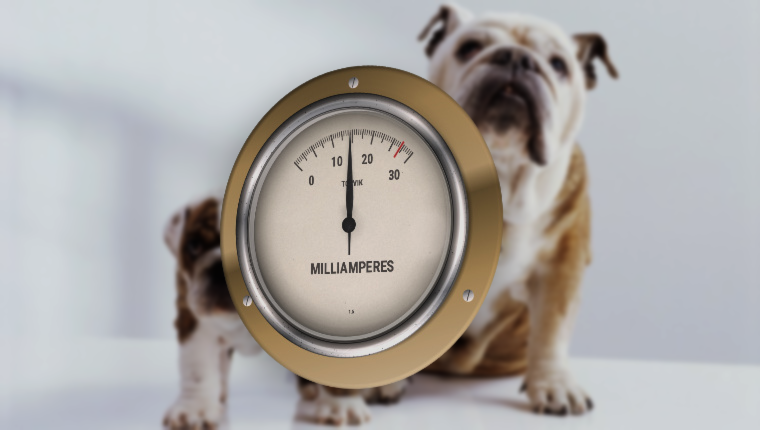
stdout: 15 mA
